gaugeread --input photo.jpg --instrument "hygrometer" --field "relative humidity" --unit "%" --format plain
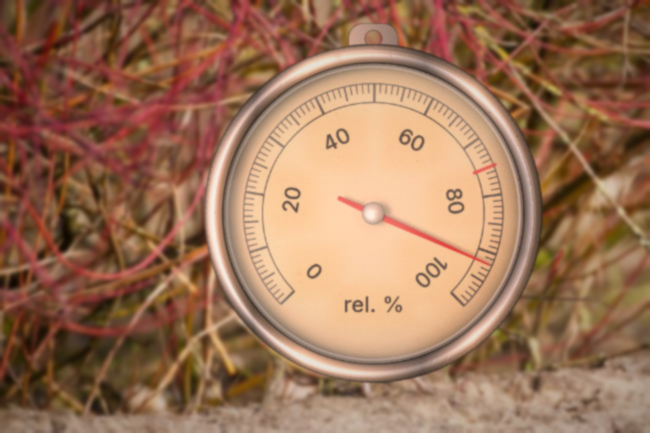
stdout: 92 %
